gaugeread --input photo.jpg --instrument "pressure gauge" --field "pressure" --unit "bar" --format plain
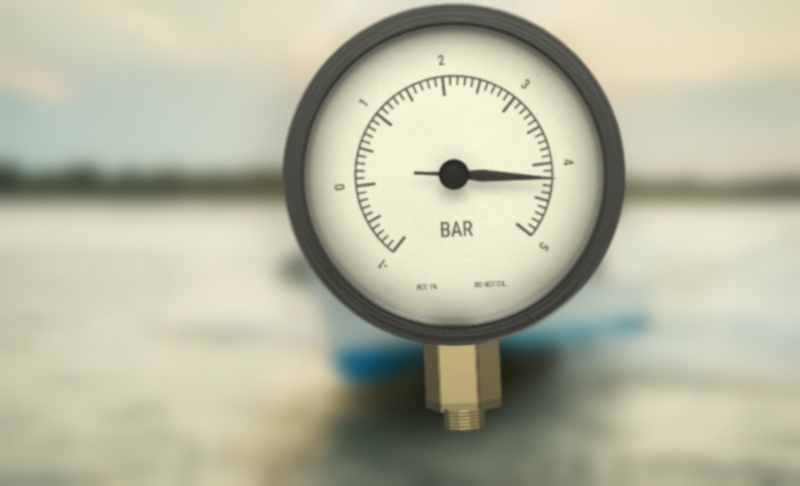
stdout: 4.2 bar
